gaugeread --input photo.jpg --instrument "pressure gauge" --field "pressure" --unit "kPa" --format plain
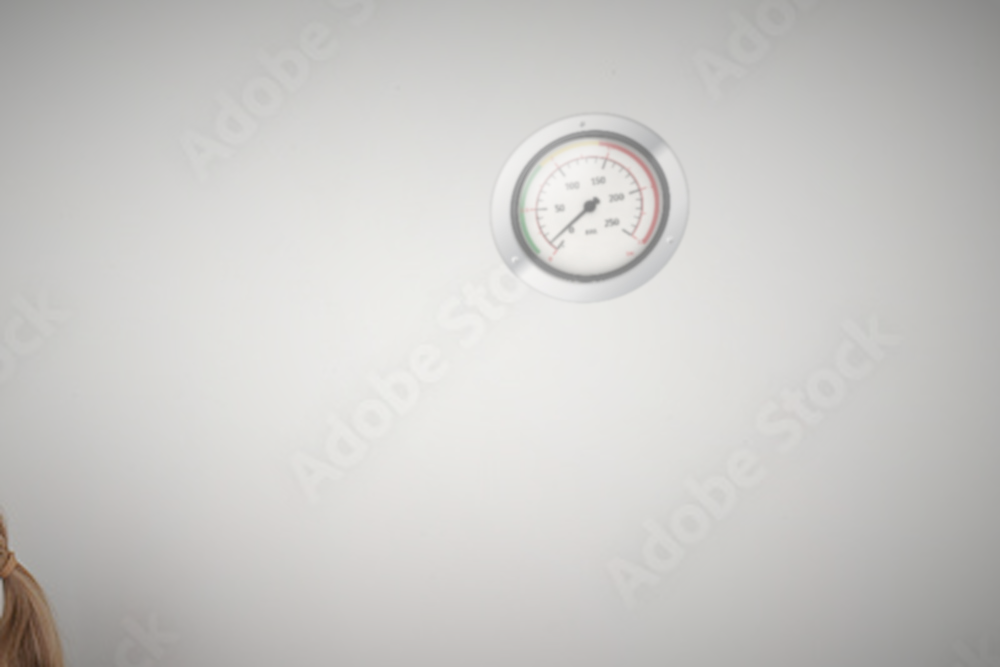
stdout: 10 kPa
